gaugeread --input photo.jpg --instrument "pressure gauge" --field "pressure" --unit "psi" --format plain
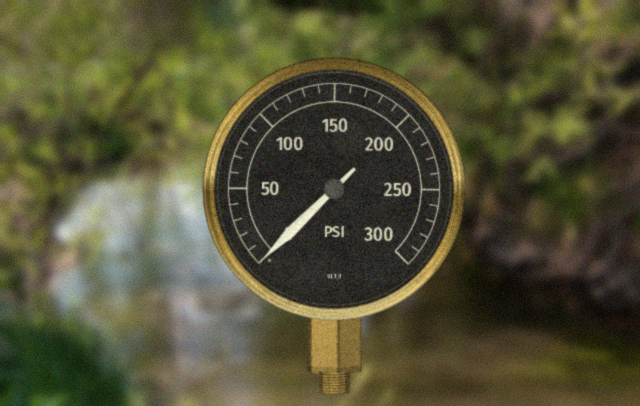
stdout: 0 psi
